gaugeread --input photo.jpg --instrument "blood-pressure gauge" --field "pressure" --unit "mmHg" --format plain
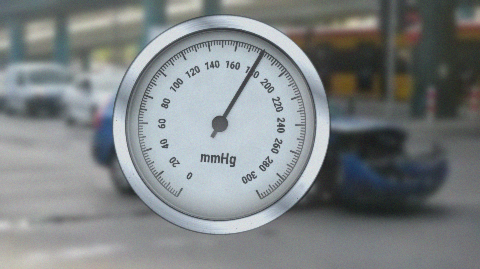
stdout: 180 mmHg
